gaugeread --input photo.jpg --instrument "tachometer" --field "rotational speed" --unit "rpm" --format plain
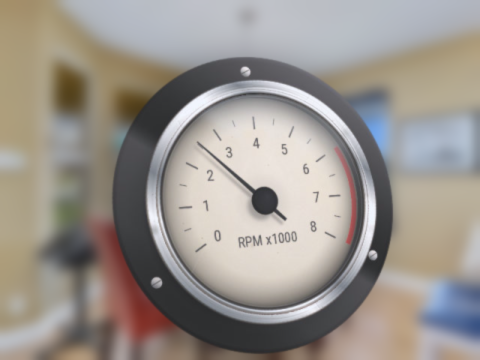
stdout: 2500 rpm
